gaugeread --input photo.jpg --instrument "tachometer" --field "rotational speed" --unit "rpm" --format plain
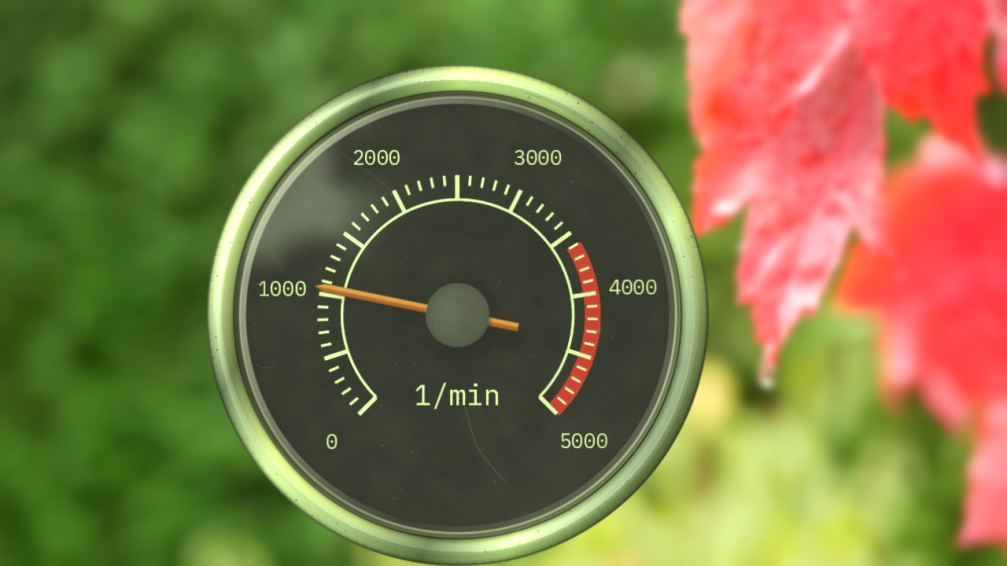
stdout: 1050 rpm
